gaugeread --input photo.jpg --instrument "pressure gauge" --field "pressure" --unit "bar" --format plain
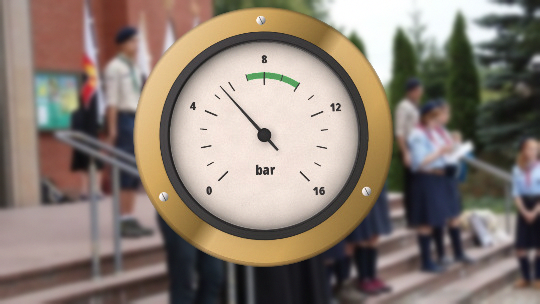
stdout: 5.5 bar
